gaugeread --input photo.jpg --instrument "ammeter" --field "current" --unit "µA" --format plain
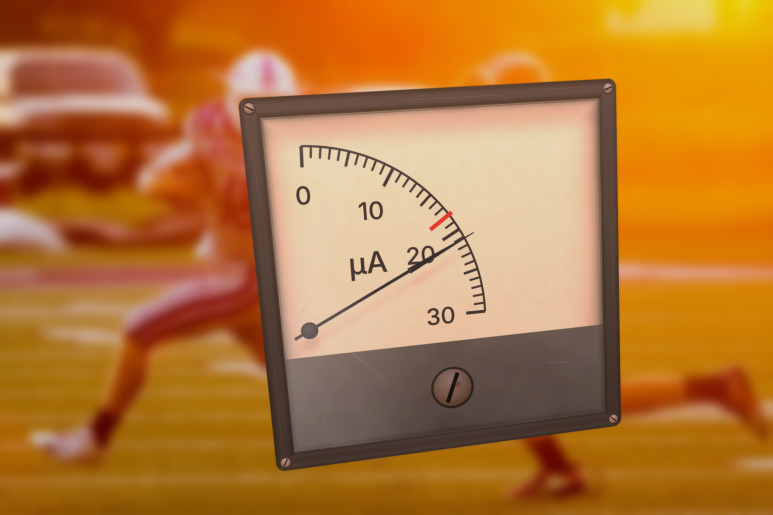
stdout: 21 µA
